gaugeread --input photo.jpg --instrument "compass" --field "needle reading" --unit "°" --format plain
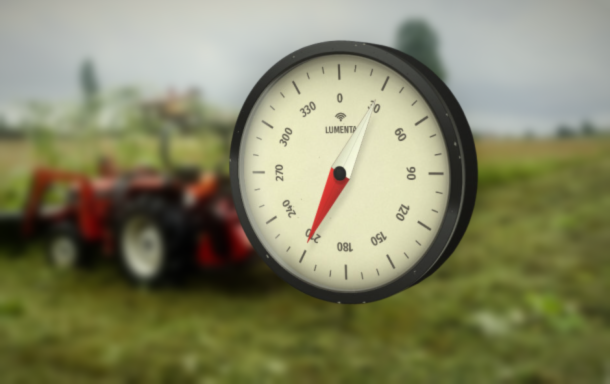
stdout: 210 °
